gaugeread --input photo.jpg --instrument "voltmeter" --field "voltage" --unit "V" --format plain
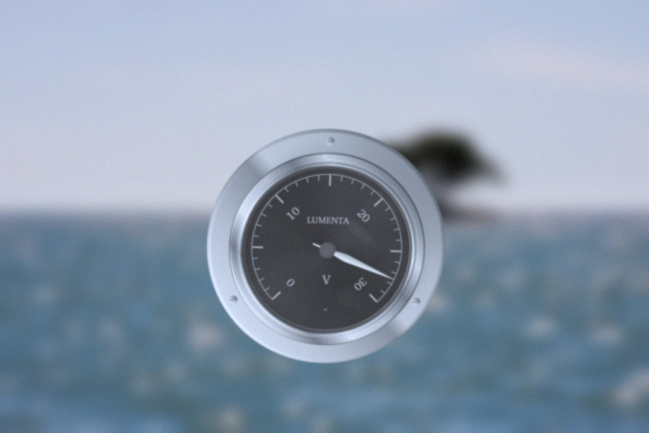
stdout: 27.5 V
